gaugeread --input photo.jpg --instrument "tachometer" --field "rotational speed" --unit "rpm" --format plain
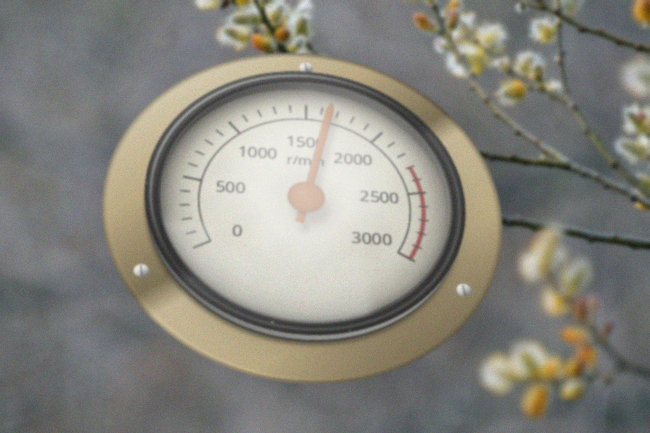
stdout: 1650 rpm
